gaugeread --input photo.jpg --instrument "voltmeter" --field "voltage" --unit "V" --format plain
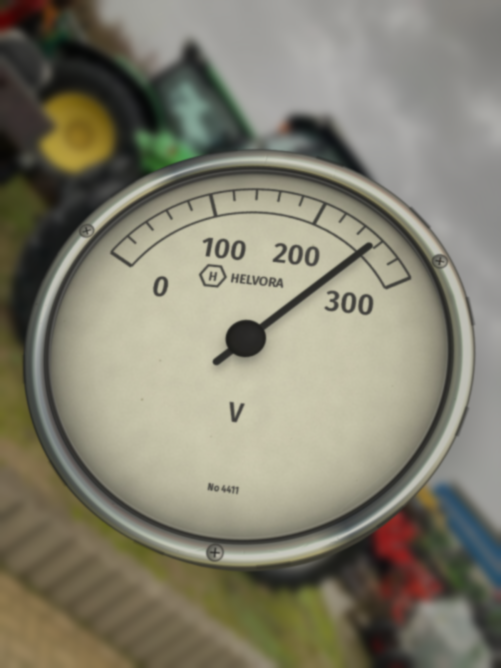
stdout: 260 V
